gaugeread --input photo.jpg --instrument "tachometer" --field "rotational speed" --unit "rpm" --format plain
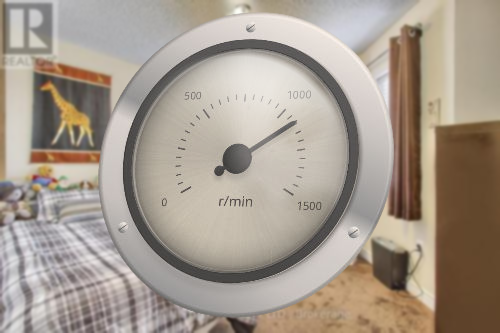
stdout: 1100 rpm
